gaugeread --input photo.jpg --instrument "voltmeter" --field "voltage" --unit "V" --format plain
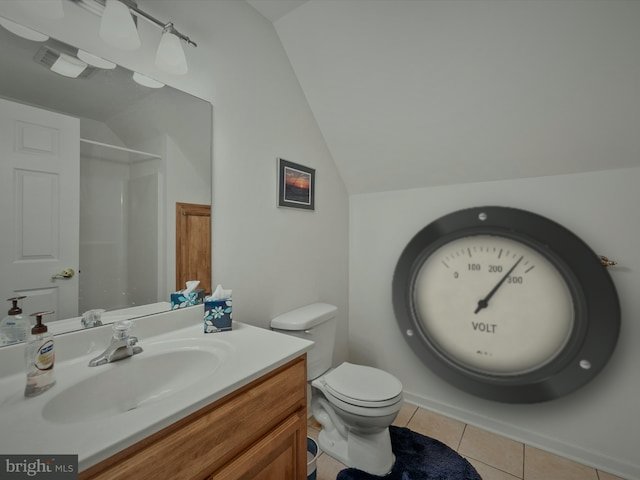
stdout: 260 V
